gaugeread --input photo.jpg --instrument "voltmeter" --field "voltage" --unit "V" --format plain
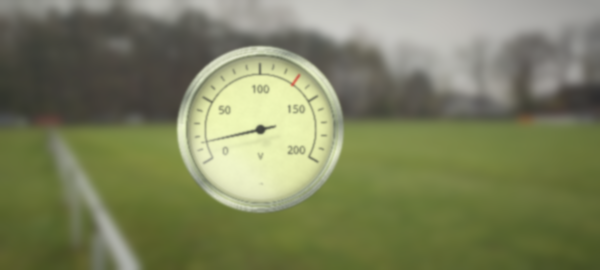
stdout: 15 V
